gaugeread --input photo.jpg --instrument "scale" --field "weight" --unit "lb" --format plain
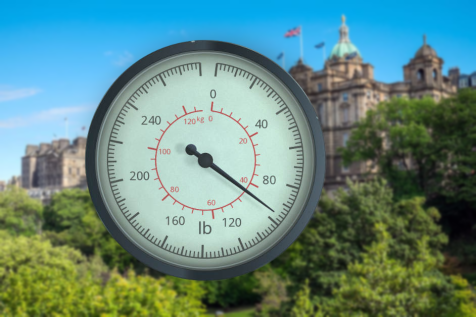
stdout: 96 lb
